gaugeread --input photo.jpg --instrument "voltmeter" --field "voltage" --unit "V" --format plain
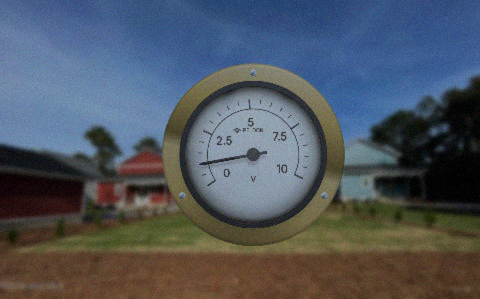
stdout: 1 V
